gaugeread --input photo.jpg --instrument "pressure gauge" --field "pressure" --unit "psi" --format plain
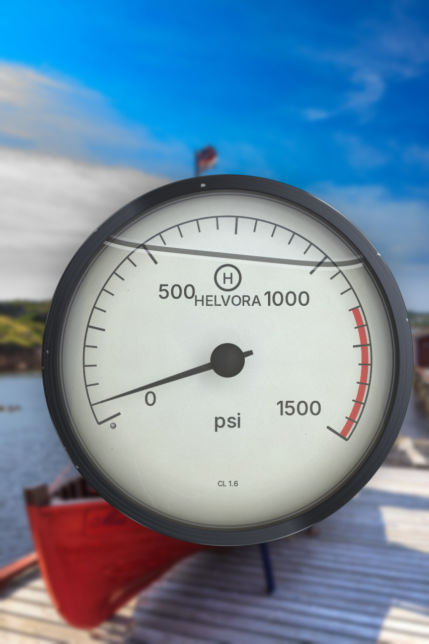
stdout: 50 psi
